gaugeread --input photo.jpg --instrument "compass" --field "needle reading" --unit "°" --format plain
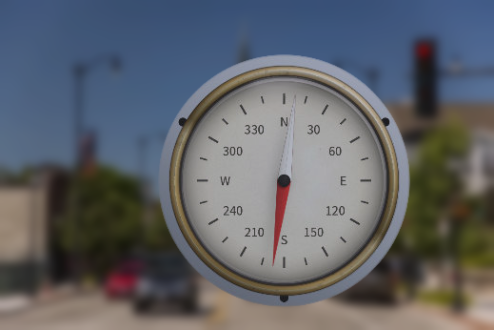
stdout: 187.5 °
